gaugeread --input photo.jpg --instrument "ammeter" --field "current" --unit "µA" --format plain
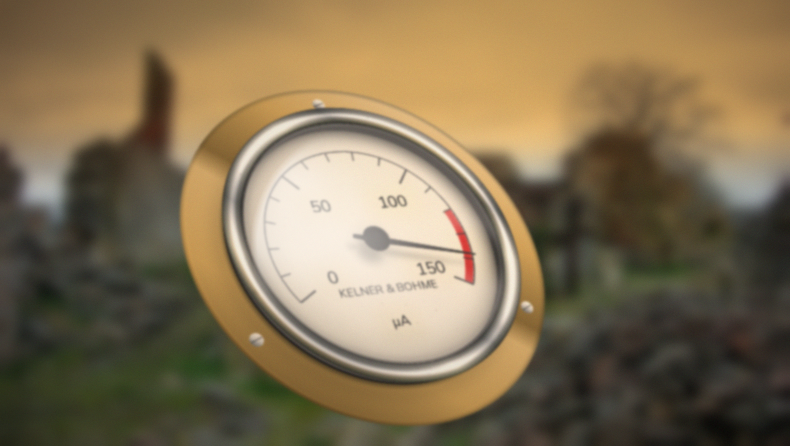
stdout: 140 µA
